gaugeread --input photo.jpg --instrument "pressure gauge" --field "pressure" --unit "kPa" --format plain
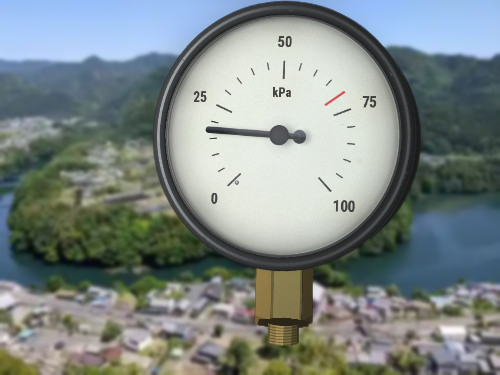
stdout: 17.5 kPa
